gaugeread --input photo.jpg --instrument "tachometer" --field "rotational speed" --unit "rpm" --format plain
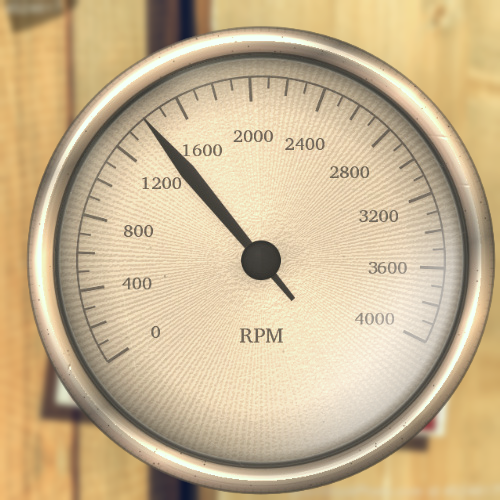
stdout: 1400 rpm
